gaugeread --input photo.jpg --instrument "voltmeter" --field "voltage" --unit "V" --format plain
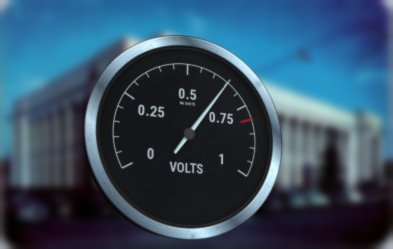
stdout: 0.65 V
